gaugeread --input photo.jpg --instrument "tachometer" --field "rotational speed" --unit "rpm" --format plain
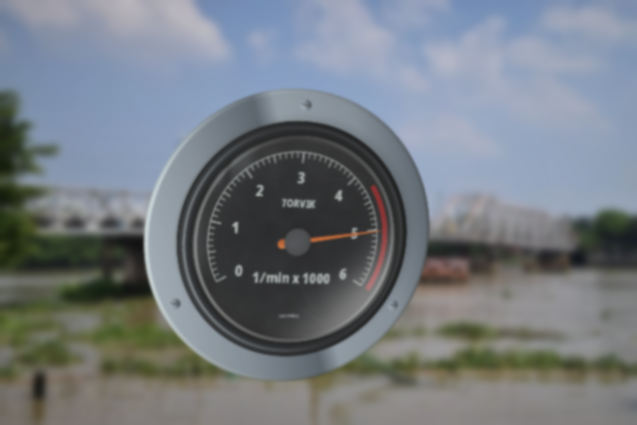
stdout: 5000 rpm
